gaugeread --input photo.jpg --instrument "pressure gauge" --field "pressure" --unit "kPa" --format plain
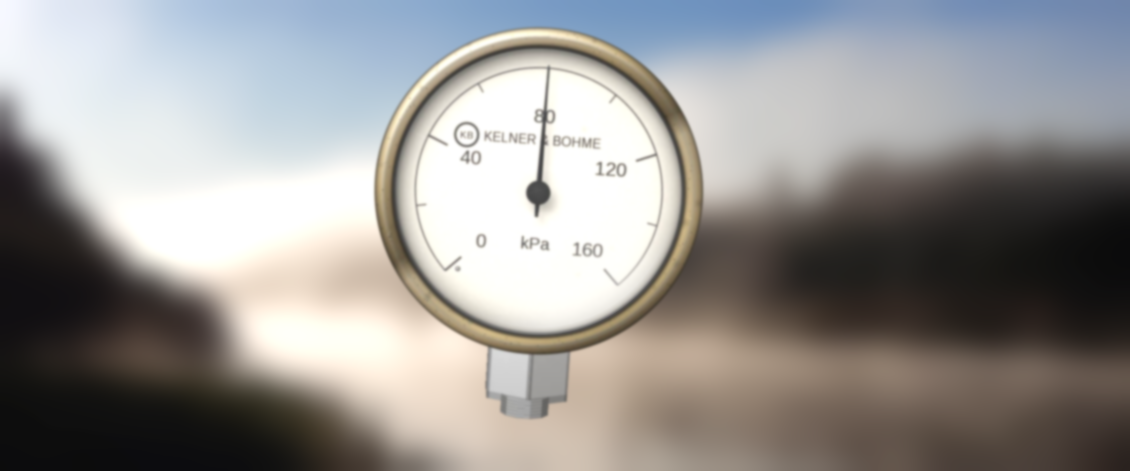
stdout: 80 kPa
